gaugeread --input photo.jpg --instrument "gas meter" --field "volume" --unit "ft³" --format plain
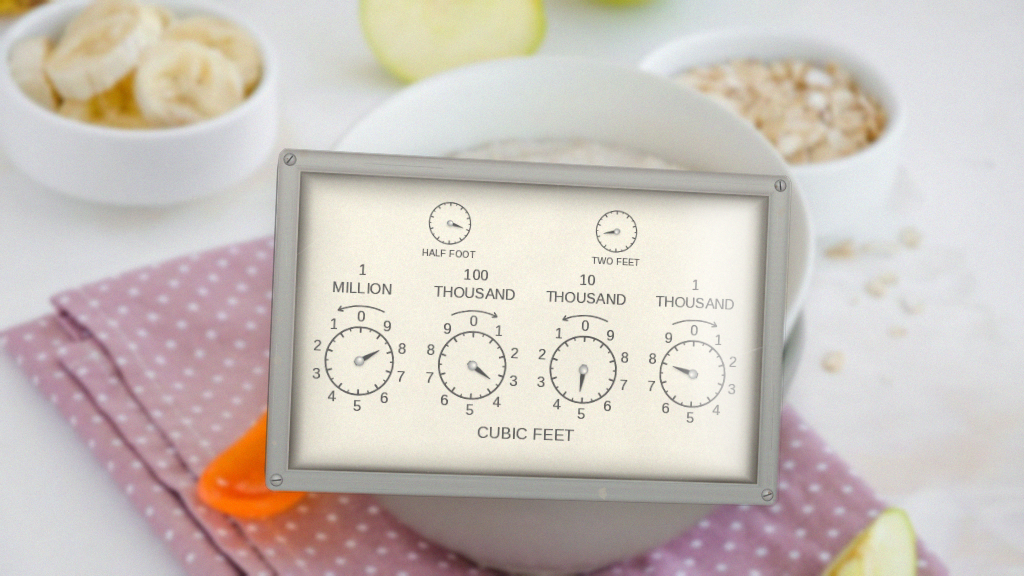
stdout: 834800 ft³
